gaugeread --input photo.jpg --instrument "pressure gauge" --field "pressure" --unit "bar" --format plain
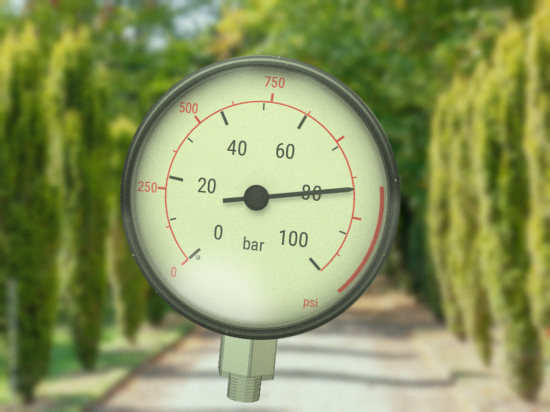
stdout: 80 bar
